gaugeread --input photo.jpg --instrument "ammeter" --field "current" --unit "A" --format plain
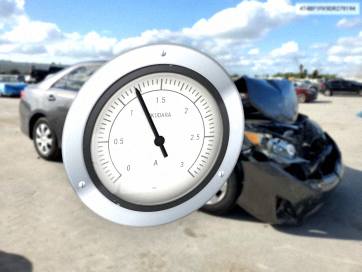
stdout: 1.2 A
